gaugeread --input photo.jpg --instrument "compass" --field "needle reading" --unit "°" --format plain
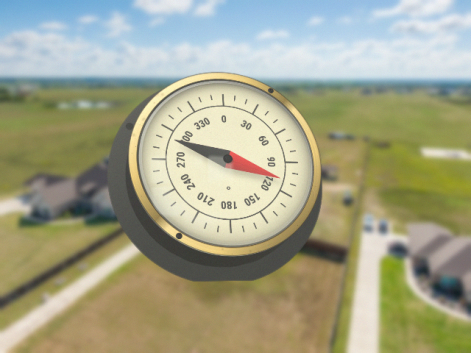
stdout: 110 °
